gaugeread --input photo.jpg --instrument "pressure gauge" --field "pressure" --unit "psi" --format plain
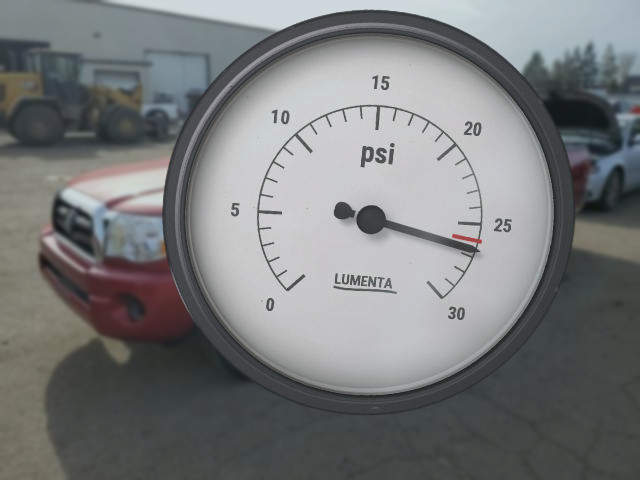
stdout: 26.5 psi
